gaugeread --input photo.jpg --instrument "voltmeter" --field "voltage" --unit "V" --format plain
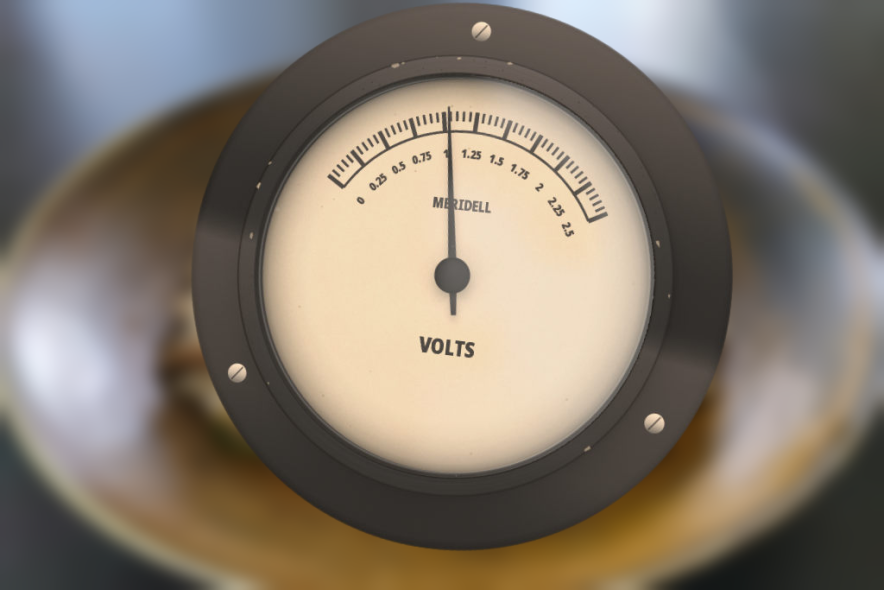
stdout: 1.05 V
